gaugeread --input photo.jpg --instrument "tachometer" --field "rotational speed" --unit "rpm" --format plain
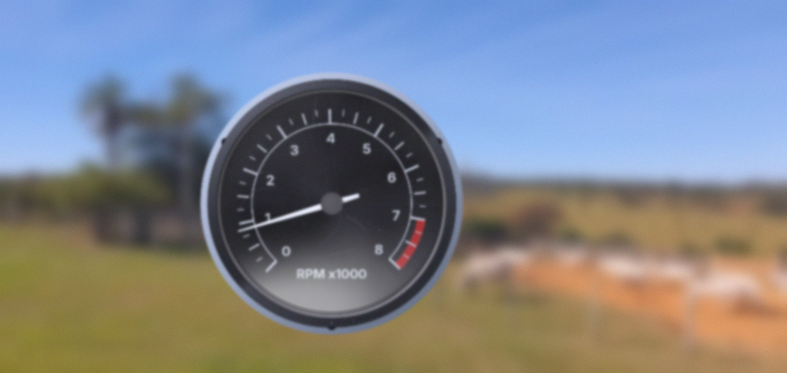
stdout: 875 rpm
